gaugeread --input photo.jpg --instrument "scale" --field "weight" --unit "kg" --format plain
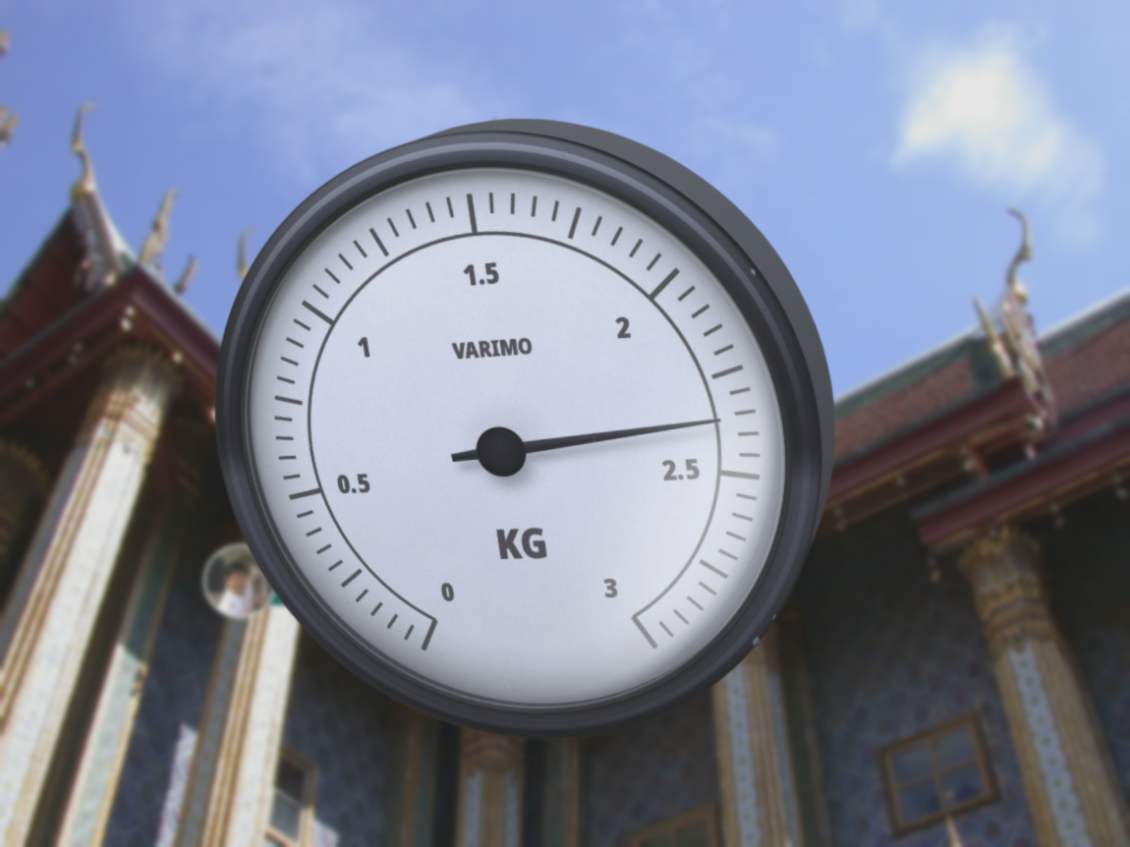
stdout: 2.35 kg
